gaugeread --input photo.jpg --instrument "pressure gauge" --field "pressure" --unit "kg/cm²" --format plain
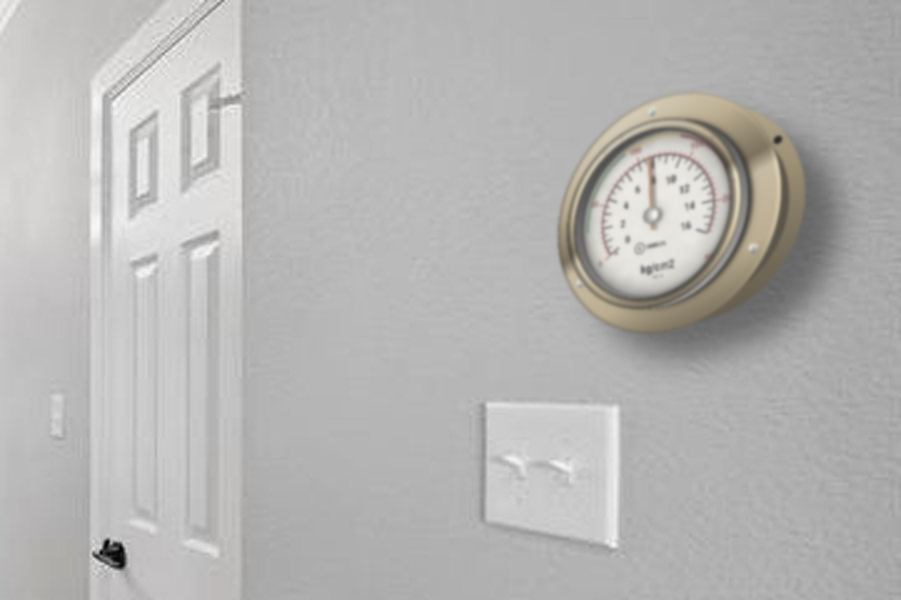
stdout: 8 kg/cm²
